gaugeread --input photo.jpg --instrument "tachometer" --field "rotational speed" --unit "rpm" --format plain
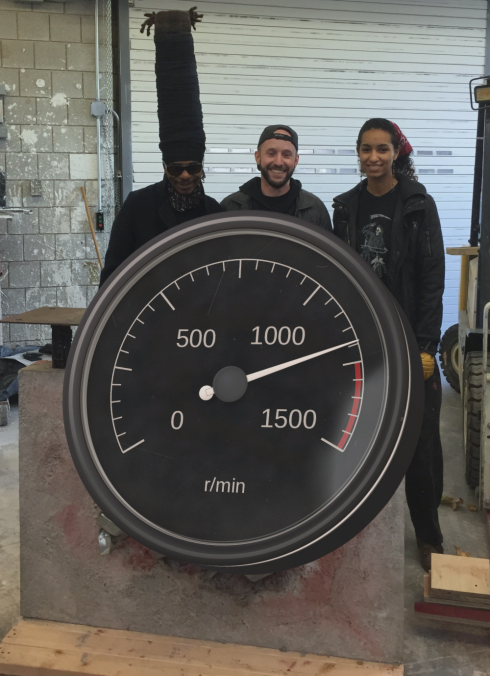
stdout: 1200 rpm
